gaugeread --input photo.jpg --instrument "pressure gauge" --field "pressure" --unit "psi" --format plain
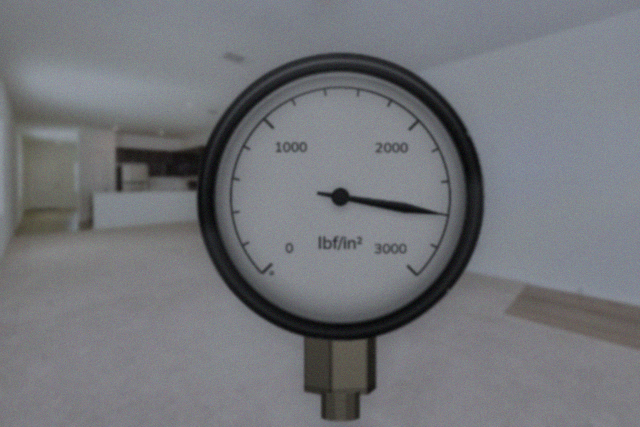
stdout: 2600 psi
